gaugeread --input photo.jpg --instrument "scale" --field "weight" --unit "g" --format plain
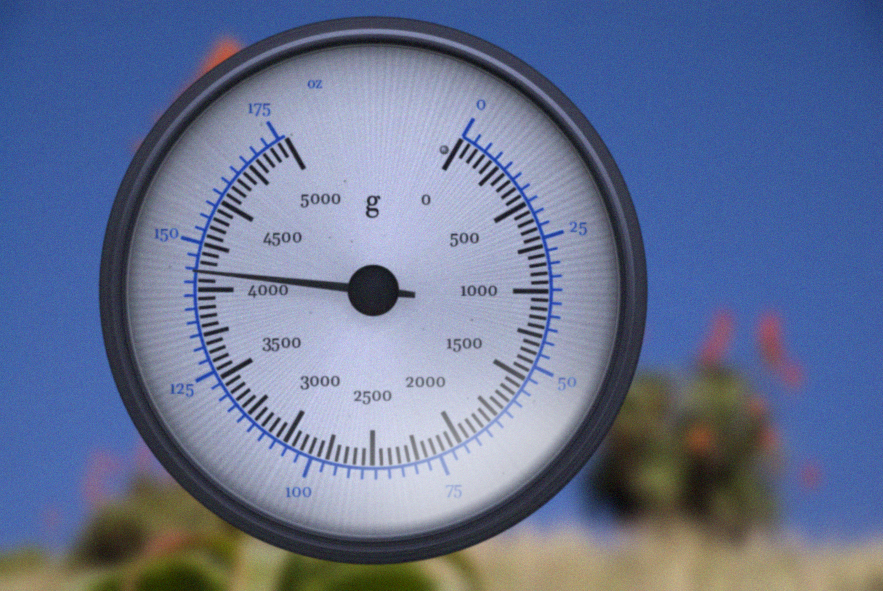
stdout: 4100 g
